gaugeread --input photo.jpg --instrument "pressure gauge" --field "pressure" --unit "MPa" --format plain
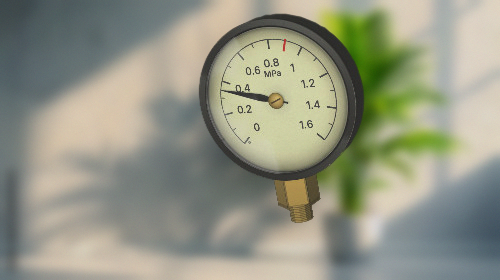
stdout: 0.35 MPa
